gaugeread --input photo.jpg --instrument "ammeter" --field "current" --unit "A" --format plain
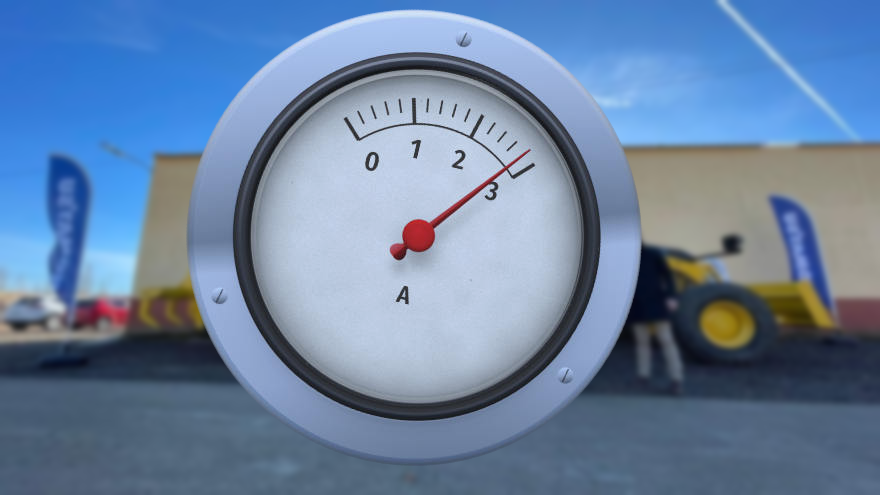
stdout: 2.8 A
